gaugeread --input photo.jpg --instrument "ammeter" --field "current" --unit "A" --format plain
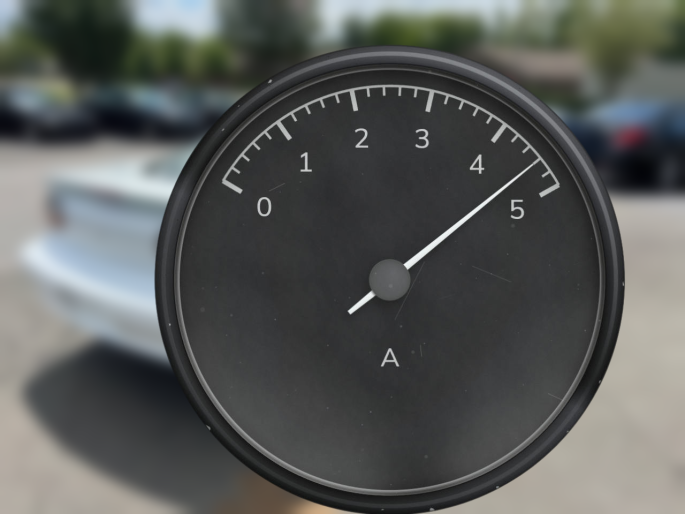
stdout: 4.6 A
